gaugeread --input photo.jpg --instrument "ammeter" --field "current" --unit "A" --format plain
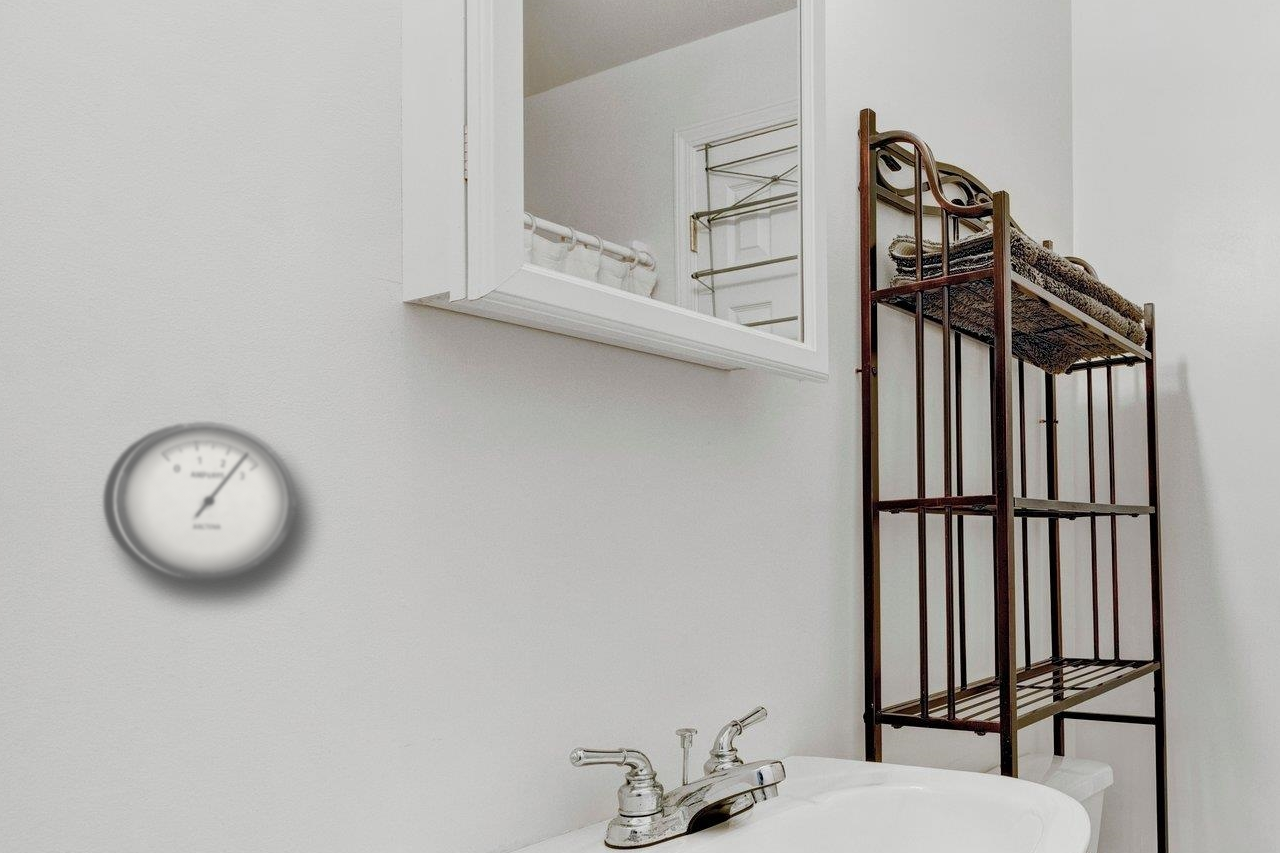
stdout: 2.5 A
